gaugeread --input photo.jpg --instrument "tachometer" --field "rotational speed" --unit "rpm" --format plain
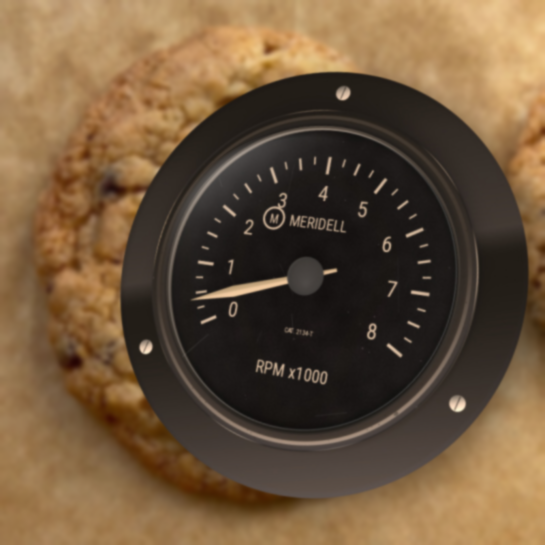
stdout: 375 rpm
